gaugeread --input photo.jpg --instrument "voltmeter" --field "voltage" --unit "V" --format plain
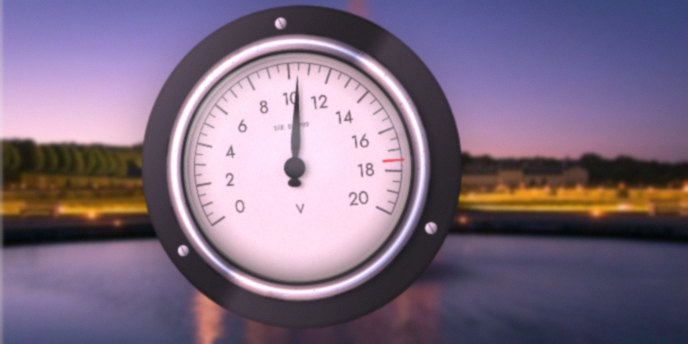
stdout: 10.5 V
